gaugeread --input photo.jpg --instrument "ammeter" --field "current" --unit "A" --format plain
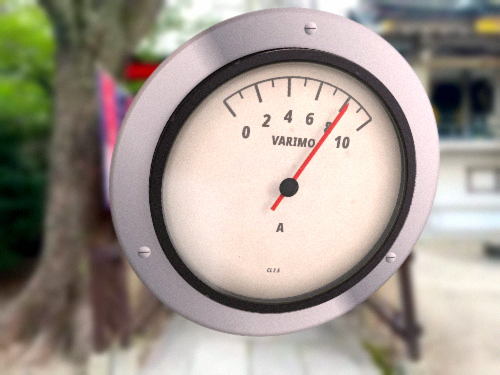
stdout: 8 A
